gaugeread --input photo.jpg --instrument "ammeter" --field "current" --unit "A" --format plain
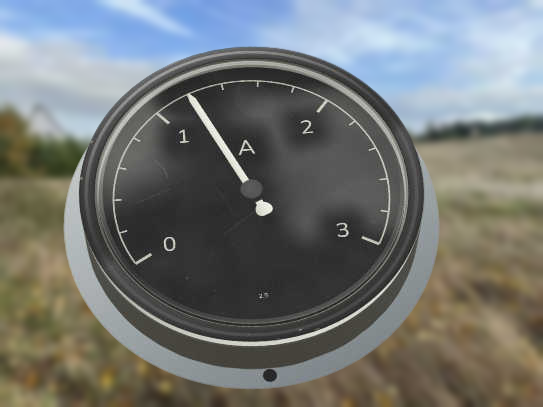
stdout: 1.2 A
